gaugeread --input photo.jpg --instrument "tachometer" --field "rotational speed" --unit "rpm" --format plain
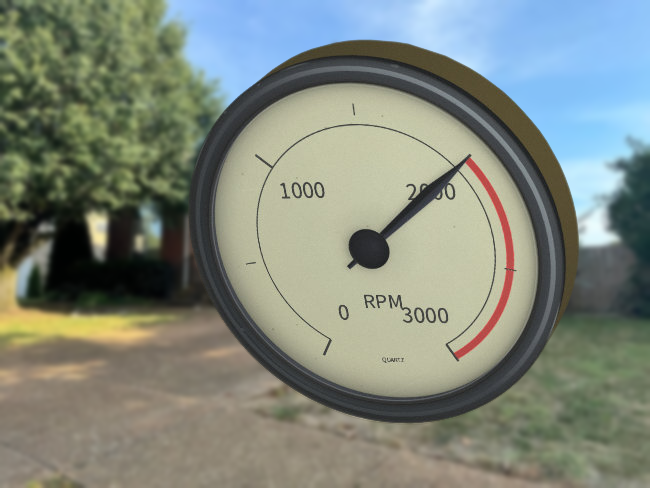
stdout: 2000 rpm
